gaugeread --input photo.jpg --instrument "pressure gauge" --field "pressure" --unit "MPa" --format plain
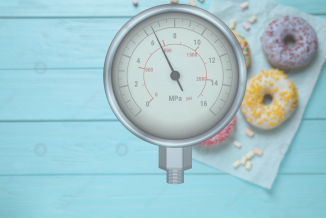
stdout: 6.5 MPa
